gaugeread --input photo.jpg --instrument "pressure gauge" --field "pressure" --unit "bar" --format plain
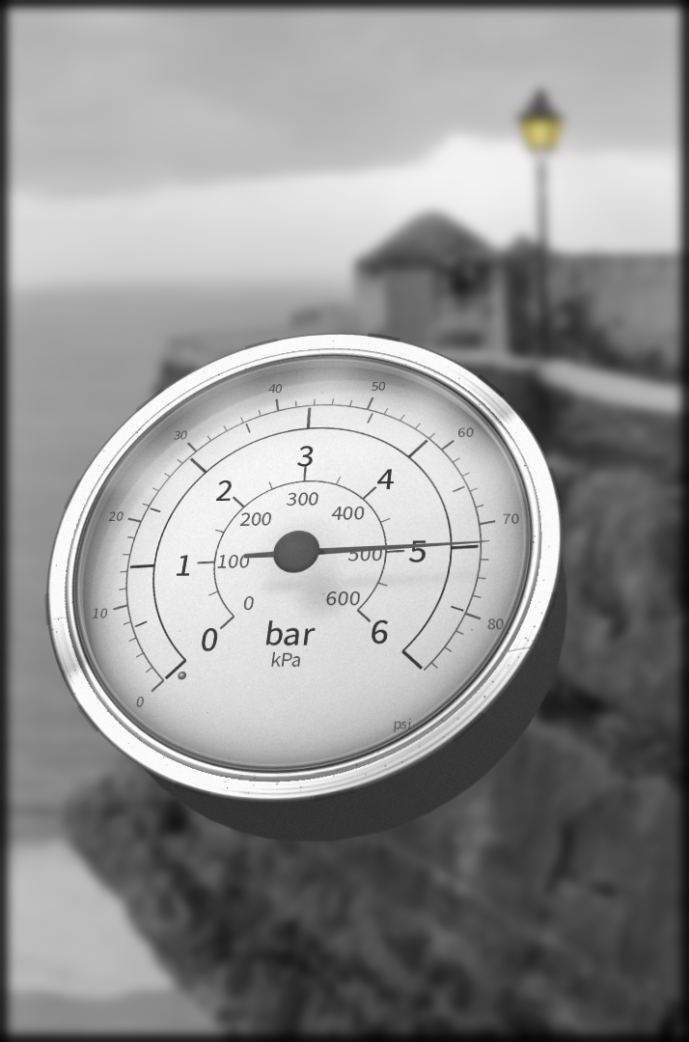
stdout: 5 bar
